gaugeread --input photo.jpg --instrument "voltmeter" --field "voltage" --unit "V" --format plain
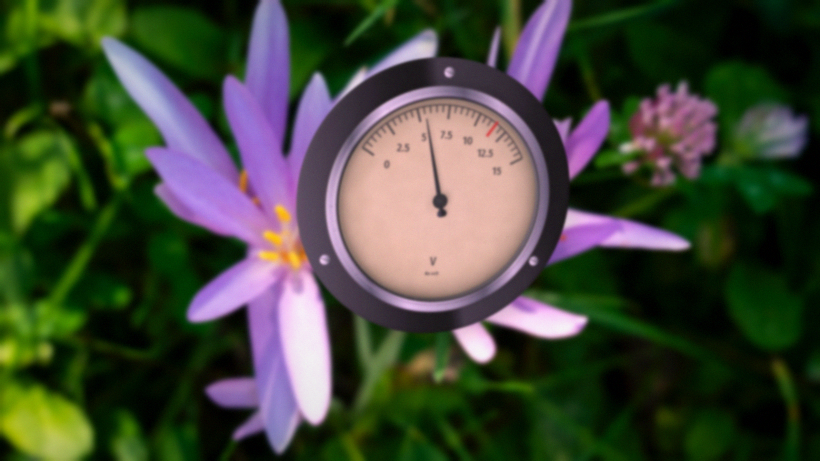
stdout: 5.5 V
